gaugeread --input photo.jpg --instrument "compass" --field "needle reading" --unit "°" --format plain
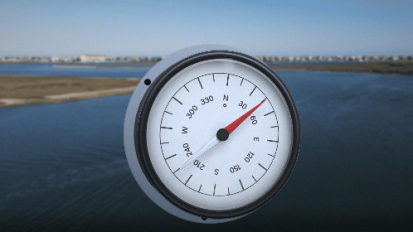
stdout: 45 °
